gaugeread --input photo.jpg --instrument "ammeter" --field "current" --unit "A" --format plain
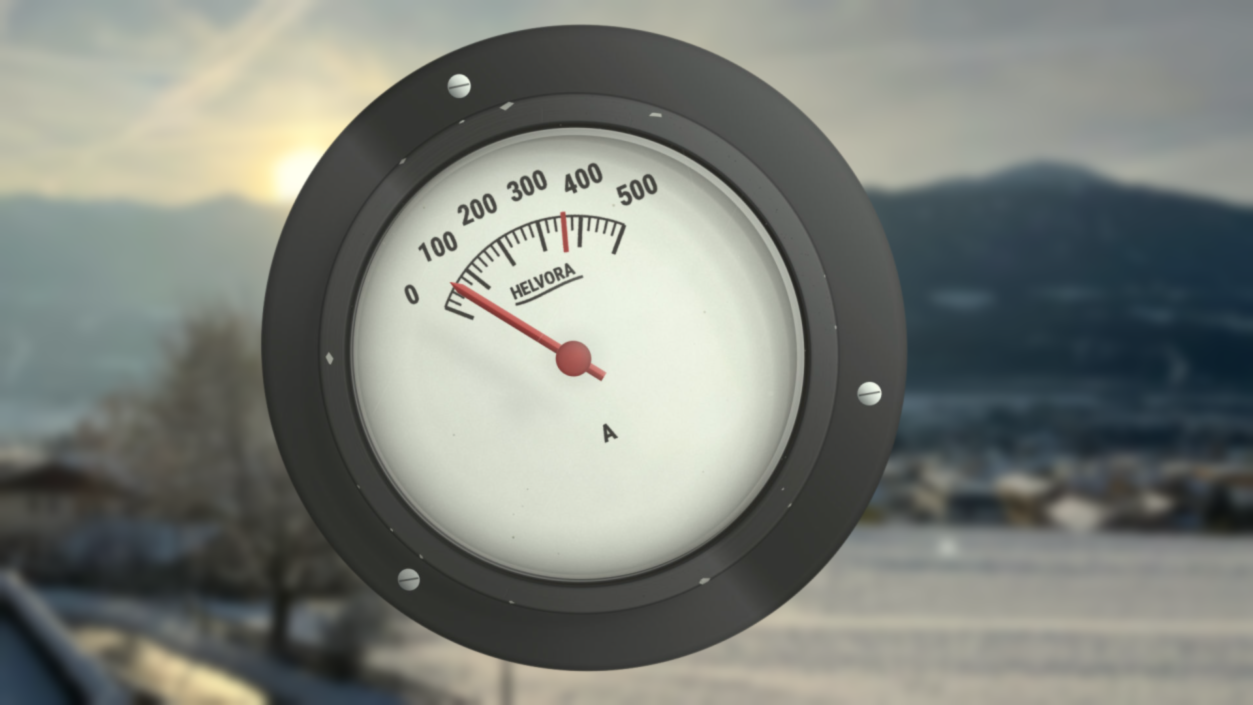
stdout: 60 A
